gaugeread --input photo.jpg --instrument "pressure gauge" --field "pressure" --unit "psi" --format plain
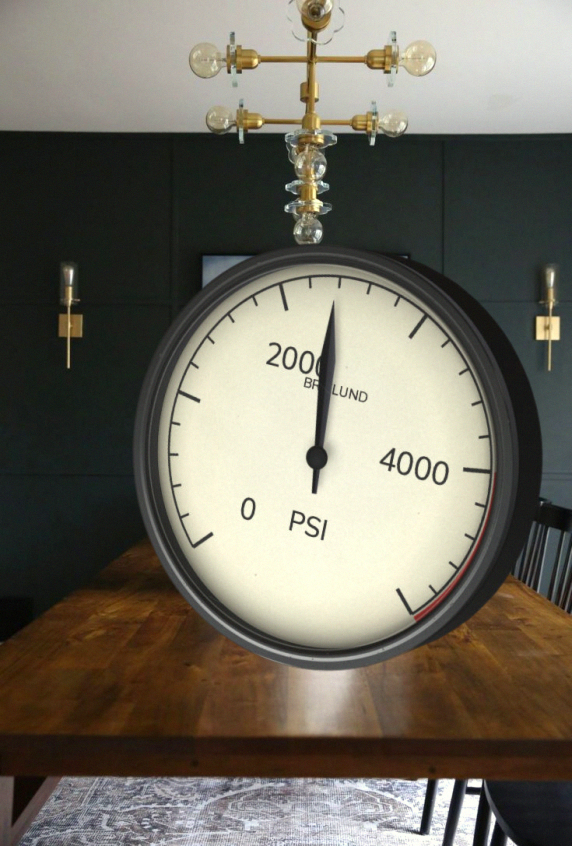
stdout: 2400 psi
